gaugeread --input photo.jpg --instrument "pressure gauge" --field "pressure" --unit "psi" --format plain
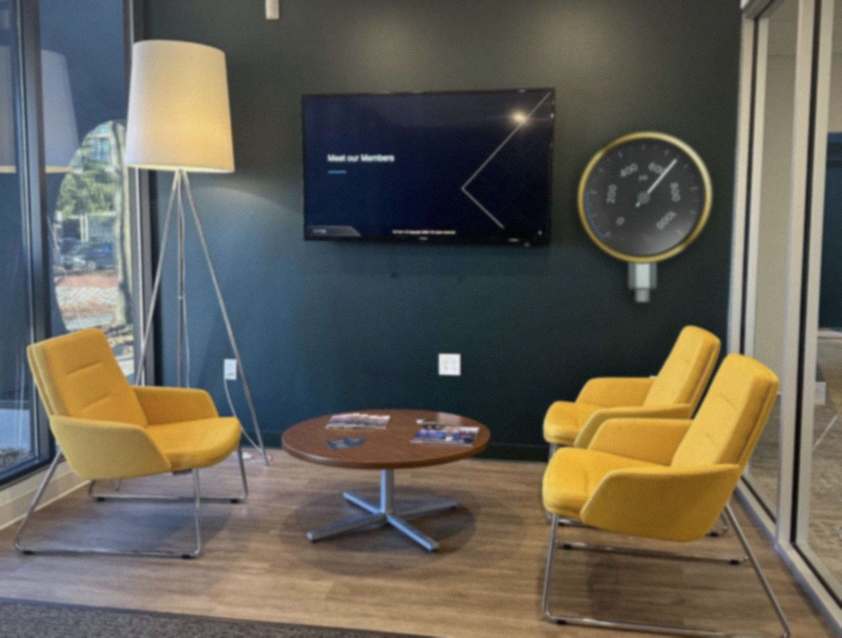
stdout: 650 psi
